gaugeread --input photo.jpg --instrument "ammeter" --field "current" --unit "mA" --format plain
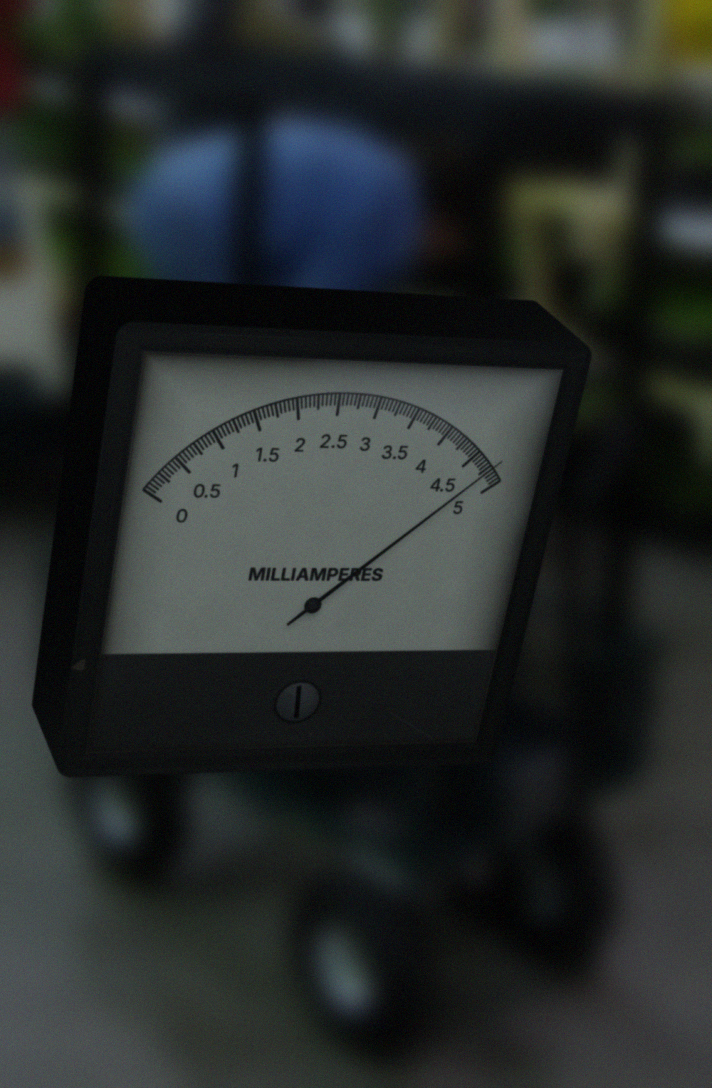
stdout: 4.75 mA
